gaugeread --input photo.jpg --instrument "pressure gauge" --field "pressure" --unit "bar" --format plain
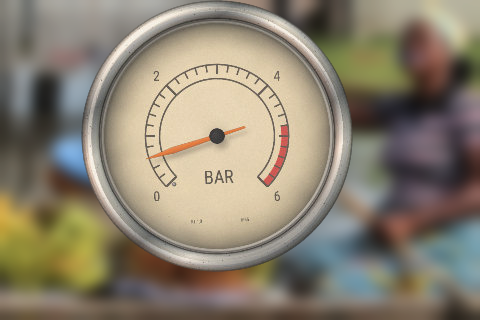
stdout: 0.6 bar
